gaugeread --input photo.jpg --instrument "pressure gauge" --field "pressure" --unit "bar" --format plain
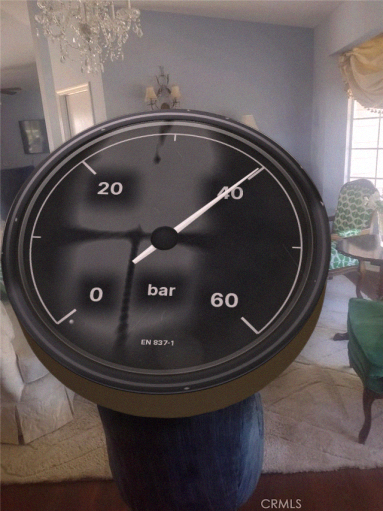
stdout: 40 bar
